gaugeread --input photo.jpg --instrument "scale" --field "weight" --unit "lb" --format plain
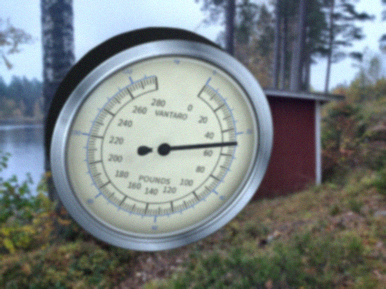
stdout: 50 lb
